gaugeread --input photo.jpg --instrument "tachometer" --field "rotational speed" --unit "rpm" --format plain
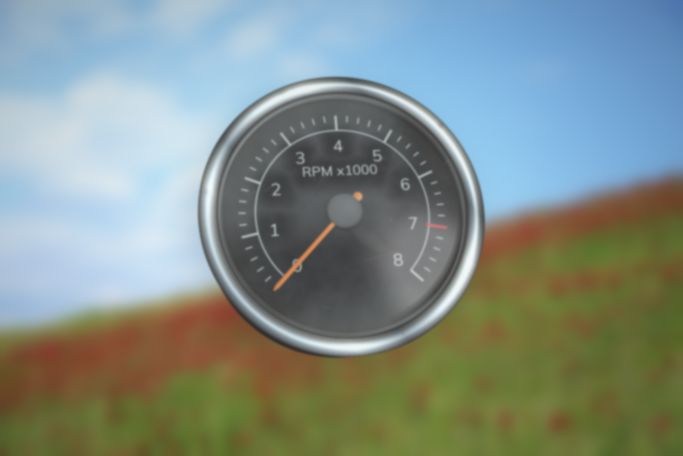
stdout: 0 rpm
